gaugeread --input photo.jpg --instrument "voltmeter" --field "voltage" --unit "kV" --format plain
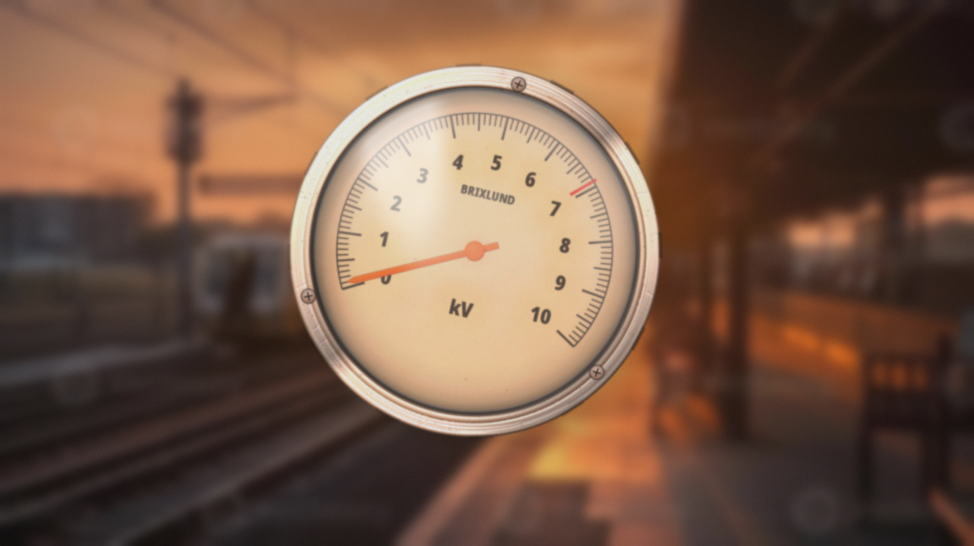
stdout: 0.1 kV
